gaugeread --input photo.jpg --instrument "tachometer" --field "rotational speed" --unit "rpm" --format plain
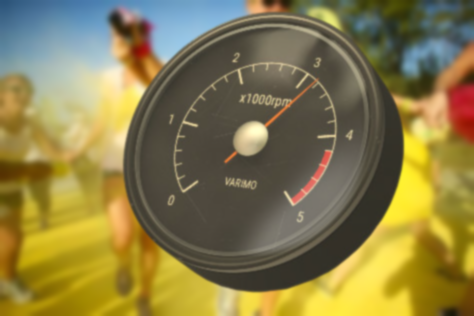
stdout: 3200 rpm
